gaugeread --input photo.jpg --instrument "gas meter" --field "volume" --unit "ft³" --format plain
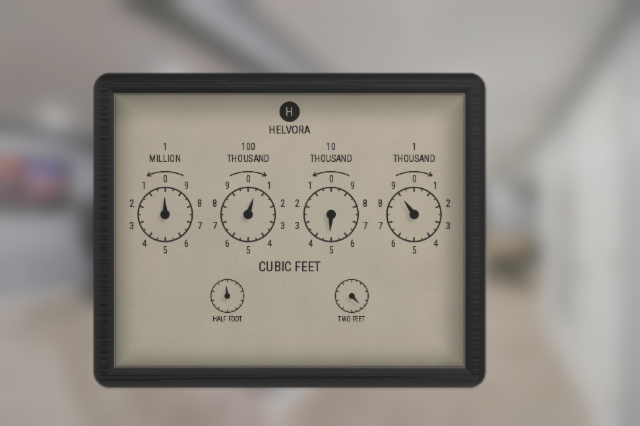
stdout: 4900 ft³
